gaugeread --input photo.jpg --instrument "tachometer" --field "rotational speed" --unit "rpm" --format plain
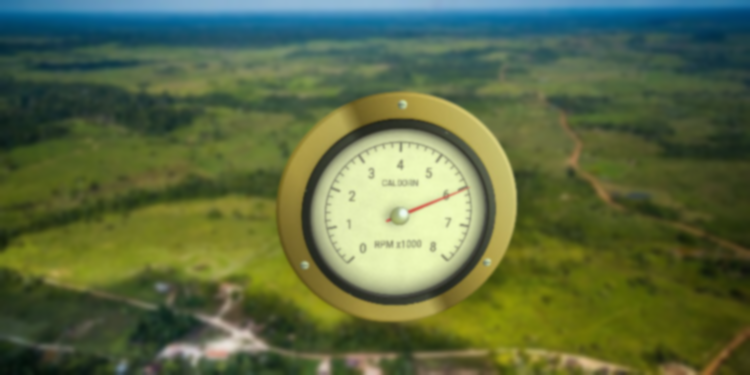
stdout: 6000 rpm
